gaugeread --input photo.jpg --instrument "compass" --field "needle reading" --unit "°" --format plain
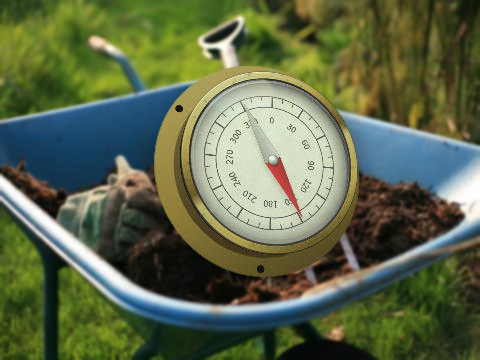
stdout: 150 °
